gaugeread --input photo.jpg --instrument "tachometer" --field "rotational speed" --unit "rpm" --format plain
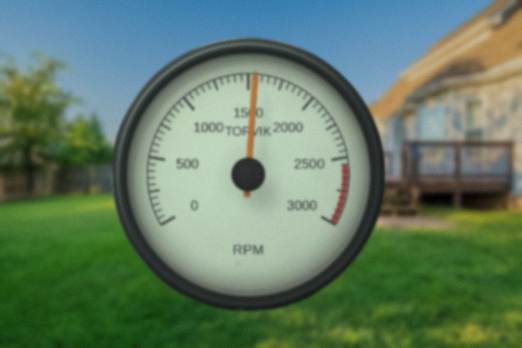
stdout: 1550 rpm
